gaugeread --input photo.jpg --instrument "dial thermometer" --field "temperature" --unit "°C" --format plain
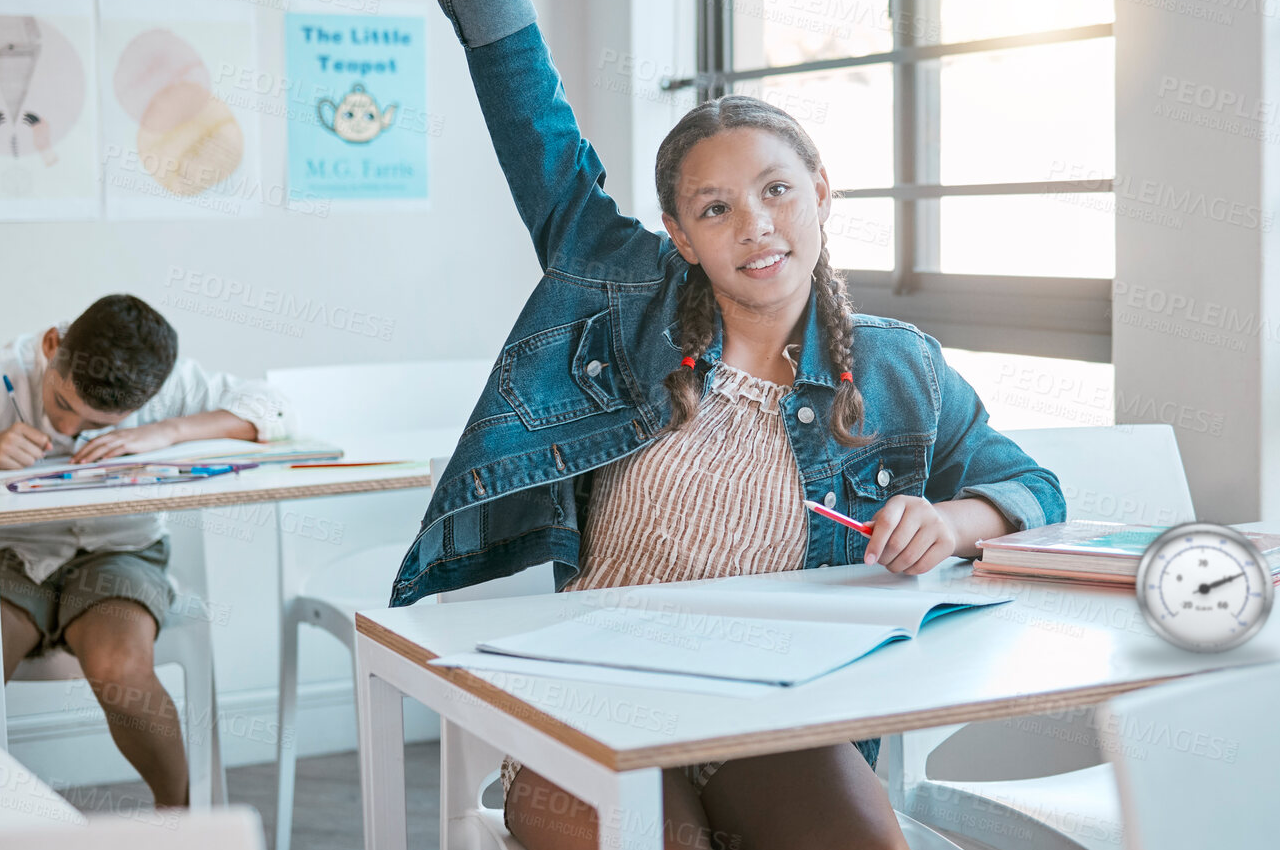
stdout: 40 °C
